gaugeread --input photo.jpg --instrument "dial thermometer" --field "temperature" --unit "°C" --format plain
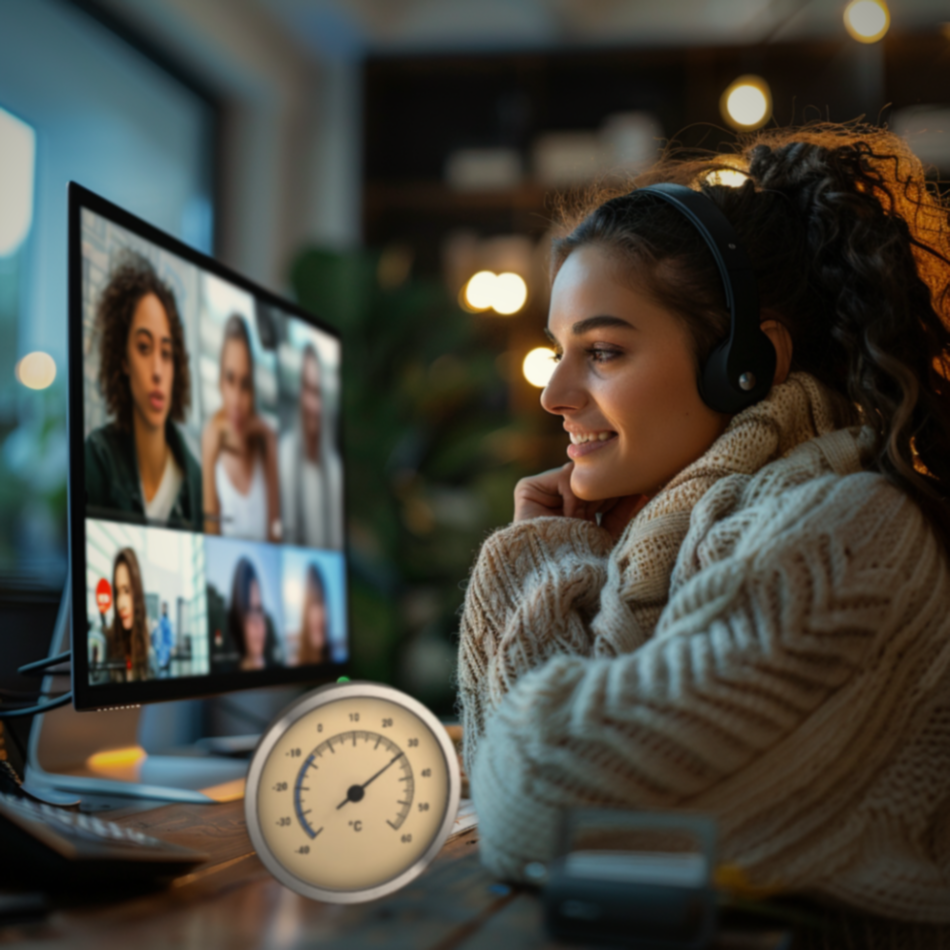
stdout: 30 °C
